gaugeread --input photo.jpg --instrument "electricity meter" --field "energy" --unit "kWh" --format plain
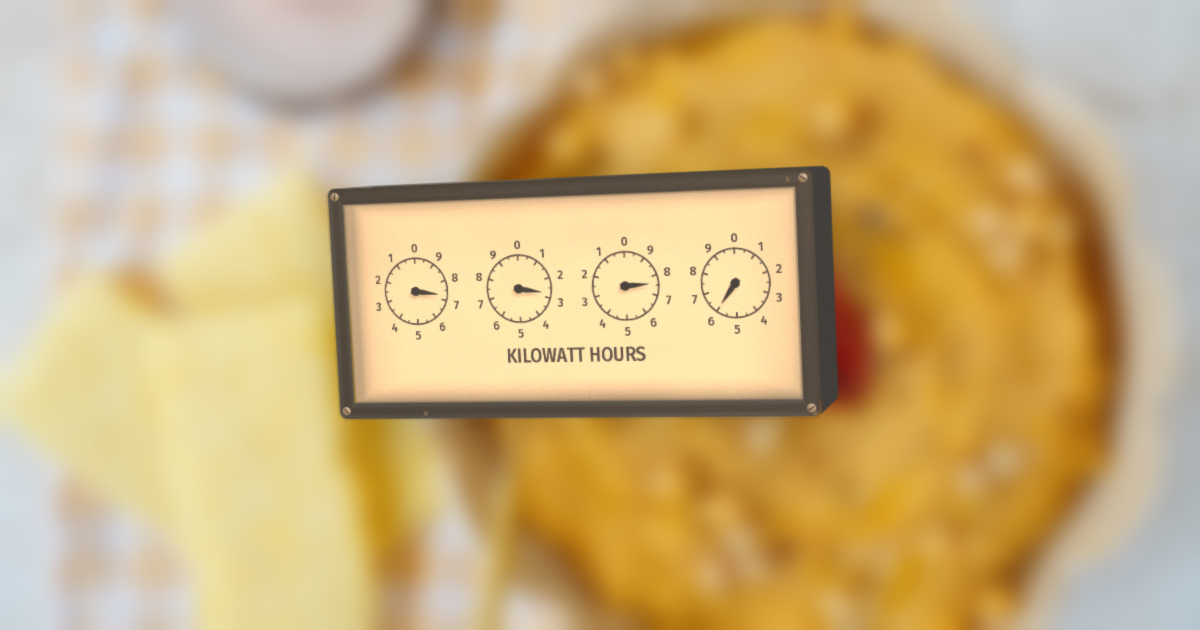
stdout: 7276 kWh
